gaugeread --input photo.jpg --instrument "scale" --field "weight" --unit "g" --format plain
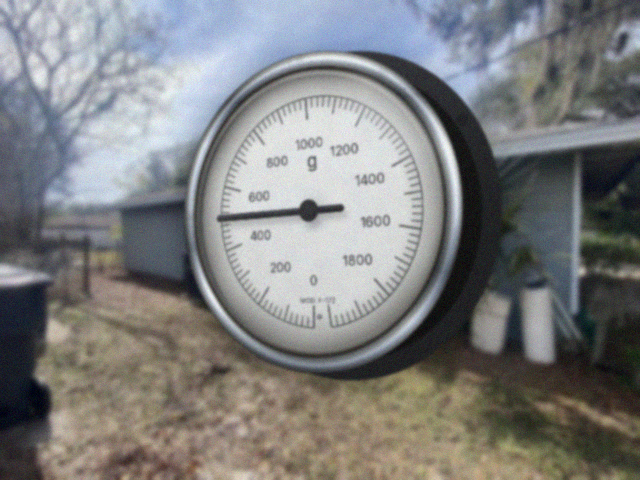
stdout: 500 g
